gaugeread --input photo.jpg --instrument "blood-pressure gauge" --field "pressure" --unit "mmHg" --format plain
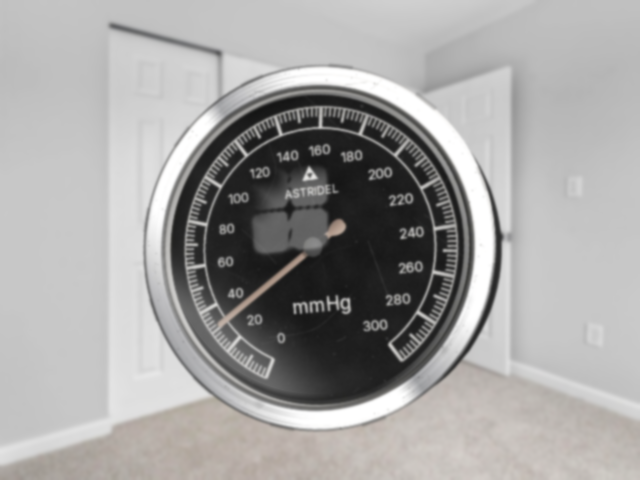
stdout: 30 mmHg
